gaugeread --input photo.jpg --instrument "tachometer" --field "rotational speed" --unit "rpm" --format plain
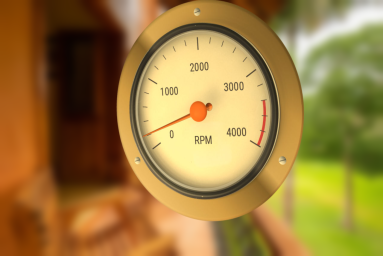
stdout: 200 rpm
